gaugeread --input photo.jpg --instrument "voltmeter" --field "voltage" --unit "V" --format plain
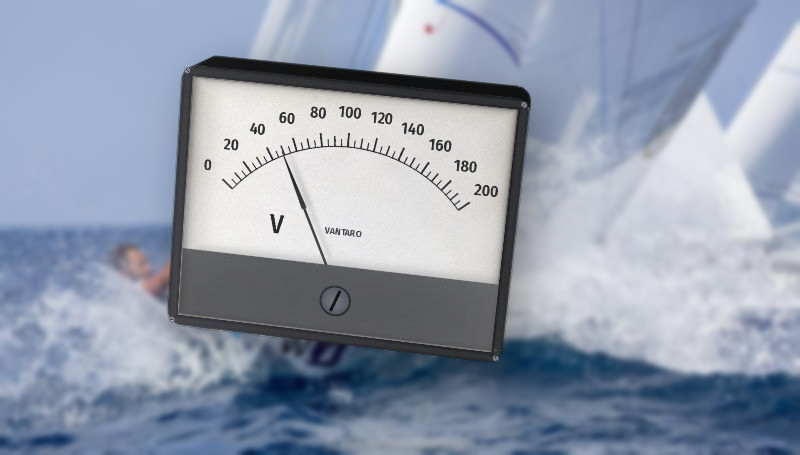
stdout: 50 V
